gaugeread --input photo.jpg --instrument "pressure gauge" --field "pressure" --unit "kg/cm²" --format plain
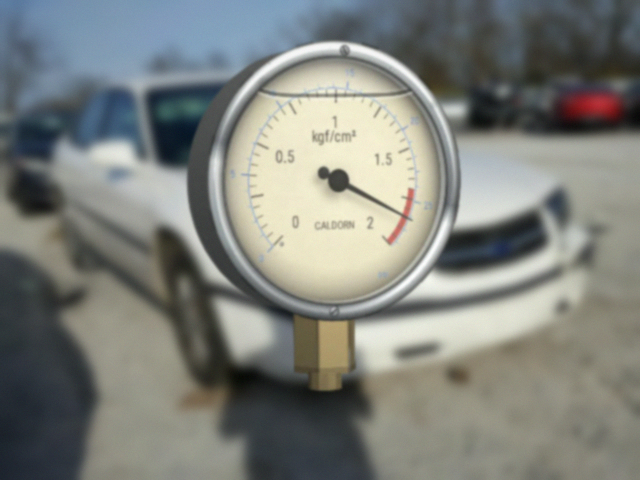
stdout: 1.85 kg/cm²
